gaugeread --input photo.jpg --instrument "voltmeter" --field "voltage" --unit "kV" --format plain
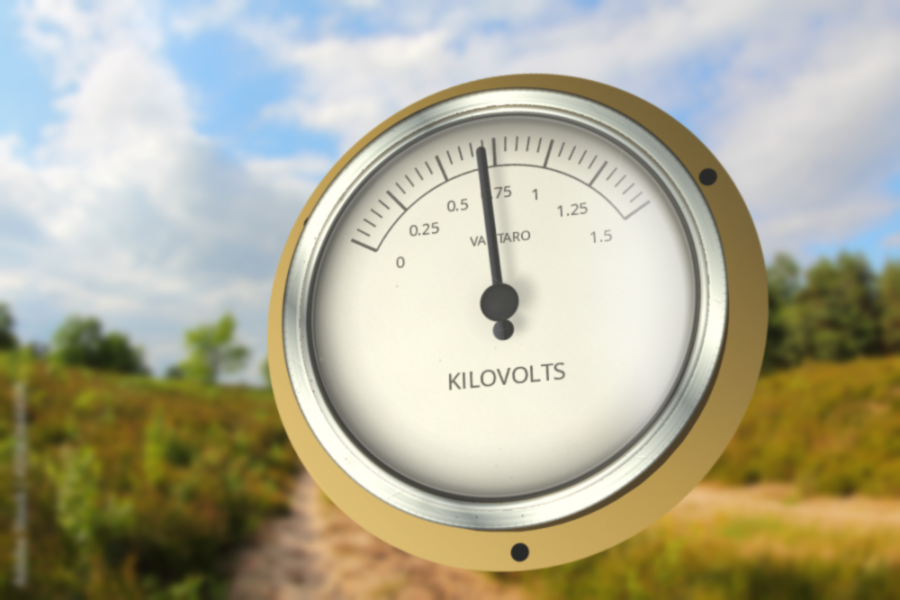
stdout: 0.7 kV
